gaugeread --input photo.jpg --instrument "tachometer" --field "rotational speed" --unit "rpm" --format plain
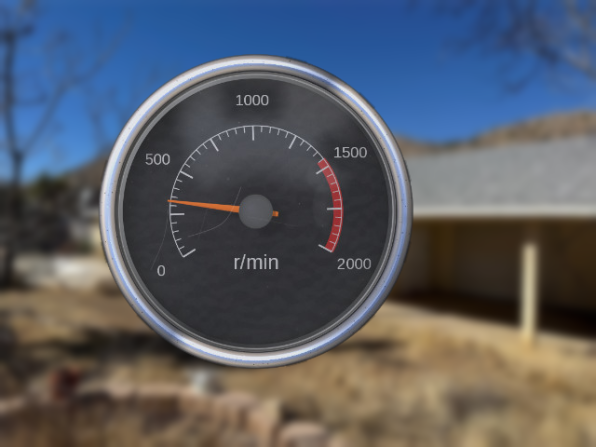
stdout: 325 rpm
